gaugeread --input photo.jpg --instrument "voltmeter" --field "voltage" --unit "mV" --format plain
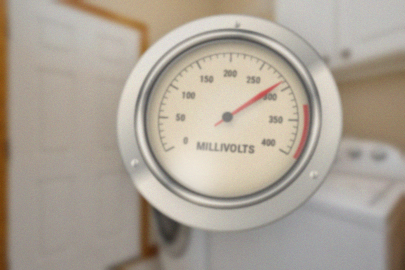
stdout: 290 mV
